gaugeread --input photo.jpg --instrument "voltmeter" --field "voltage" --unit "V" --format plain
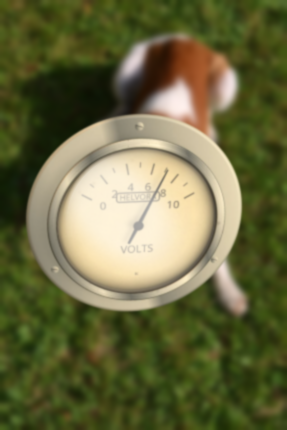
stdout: 7 V
